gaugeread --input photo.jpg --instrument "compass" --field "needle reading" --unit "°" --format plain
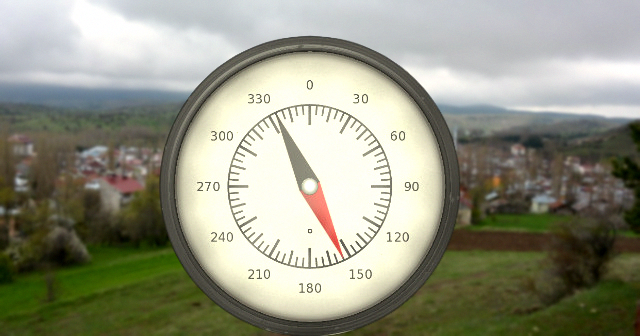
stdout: 155 °
